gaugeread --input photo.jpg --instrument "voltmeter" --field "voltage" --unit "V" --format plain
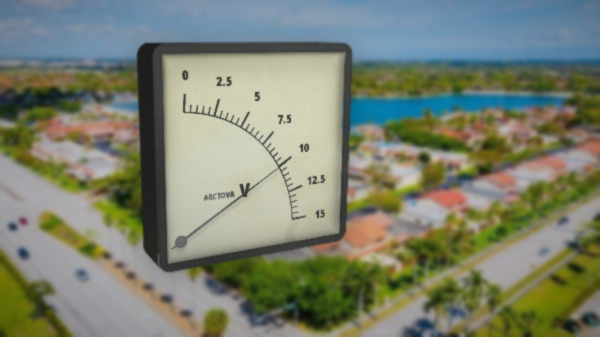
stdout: 10 V
